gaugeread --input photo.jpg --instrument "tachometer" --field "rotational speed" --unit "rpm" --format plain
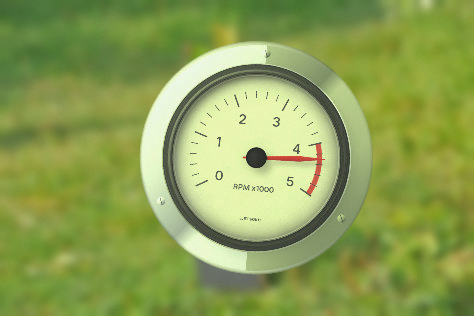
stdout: 4300 rpm
